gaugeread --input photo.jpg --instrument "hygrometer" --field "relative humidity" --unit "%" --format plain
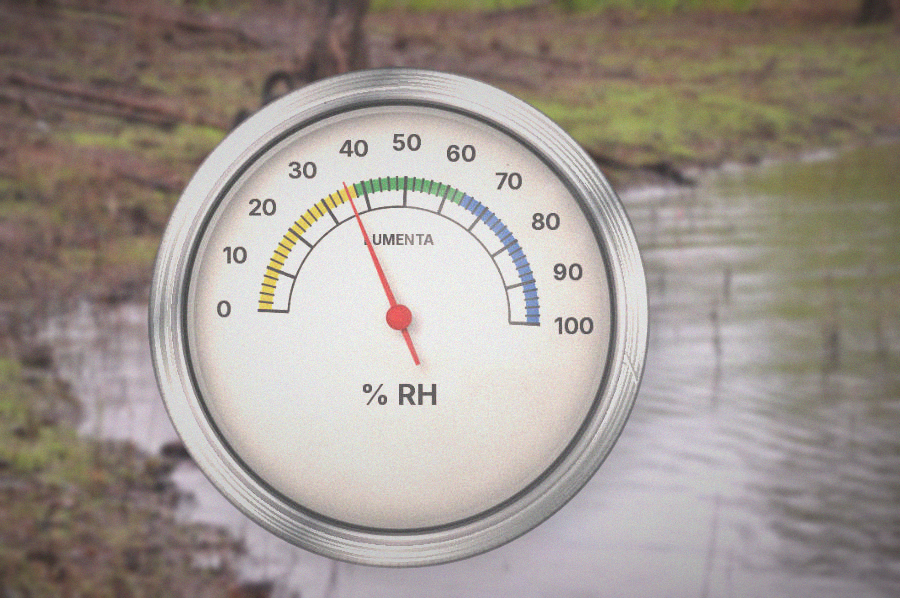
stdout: 36 %
